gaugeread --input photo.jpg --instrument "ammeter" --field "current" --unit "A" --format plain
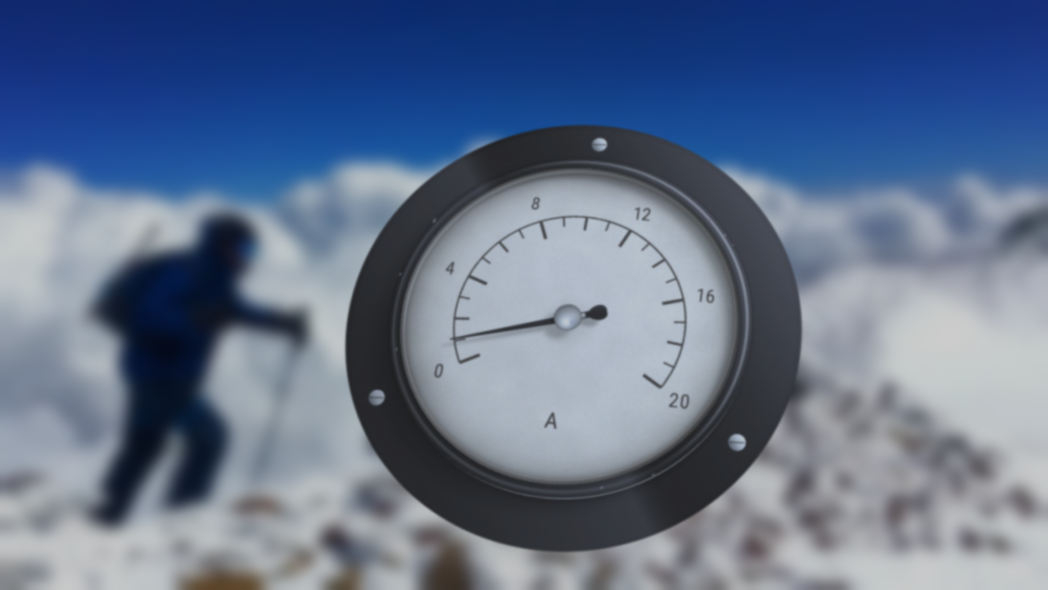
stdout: 1 A
